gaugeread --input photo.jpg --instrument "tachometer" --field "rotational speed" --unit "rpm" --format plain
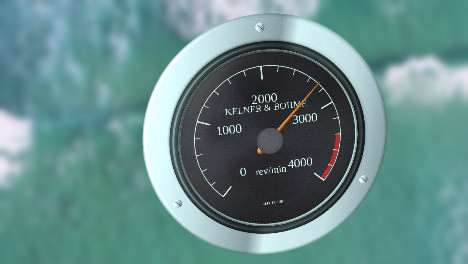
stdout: 2700 rpm
